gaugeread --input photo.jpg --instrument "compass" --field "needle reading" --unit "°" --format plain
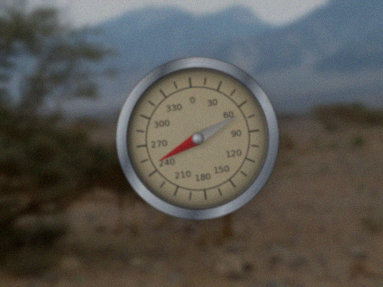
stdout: 247.5 °
